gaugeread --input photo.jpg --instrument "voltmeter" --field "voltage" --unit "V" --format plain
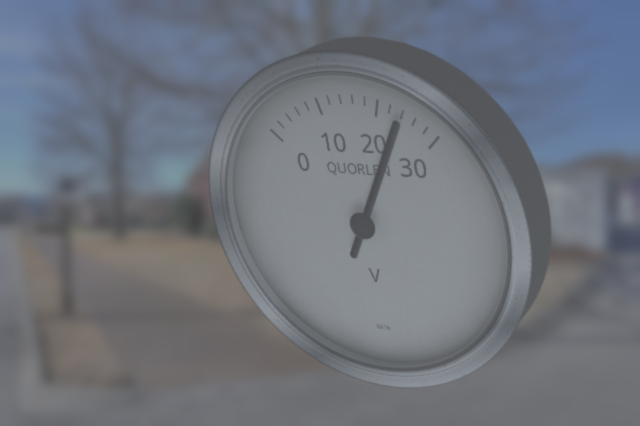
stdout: 24 V
